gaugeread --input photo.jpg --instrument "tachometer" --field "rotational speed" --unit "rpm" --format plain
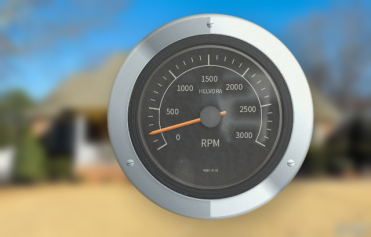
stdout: 200 rpm
